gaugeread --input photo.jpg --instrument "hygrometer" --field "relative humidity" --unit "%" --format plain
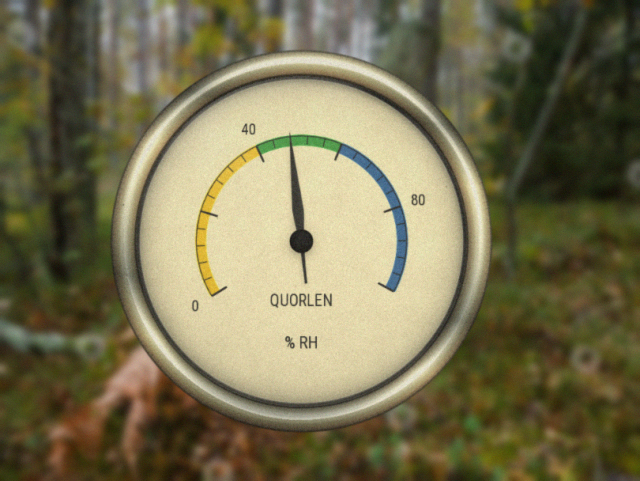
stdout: 48 %
